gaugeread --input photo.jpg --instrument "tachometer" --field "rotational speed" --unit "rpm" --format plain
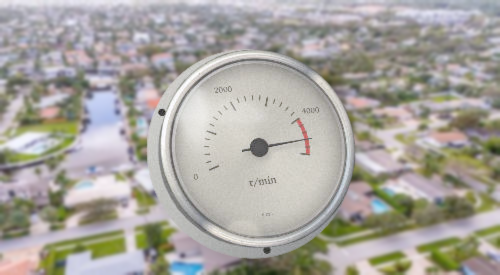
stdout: 4600 rpm
